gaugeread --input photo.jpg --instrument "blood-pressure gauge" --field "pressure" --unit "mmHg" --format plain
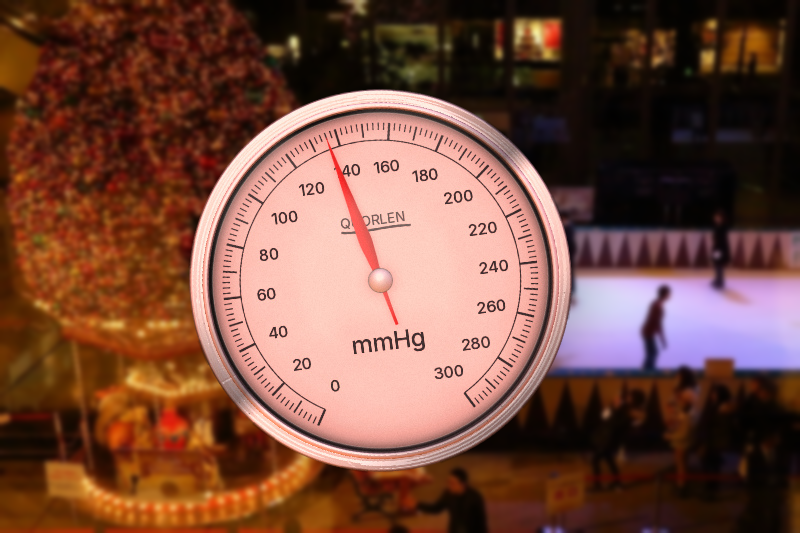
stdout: 136 mmHg
